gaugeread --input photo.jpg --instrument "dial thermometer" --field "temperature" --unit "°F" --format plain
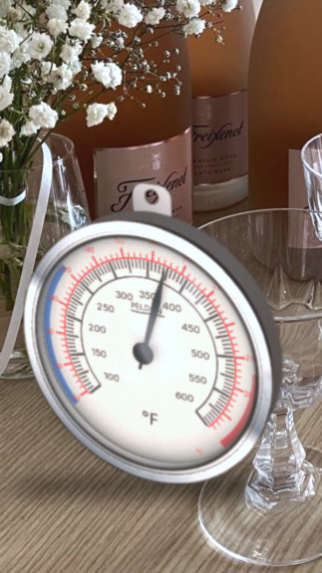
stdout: 375 °F
